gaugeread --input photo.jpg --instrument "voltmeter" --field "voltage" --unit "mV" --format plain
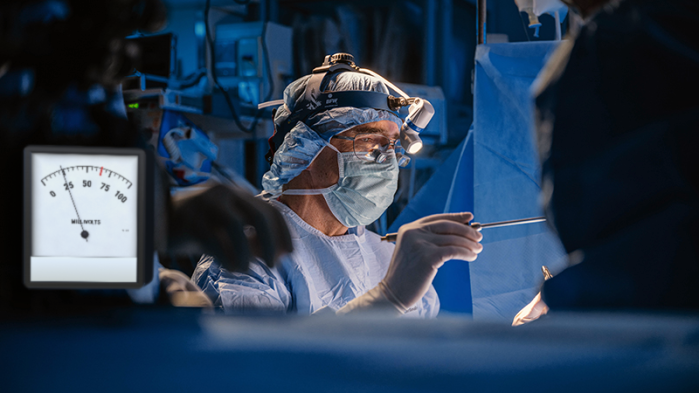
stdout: 25 mV
